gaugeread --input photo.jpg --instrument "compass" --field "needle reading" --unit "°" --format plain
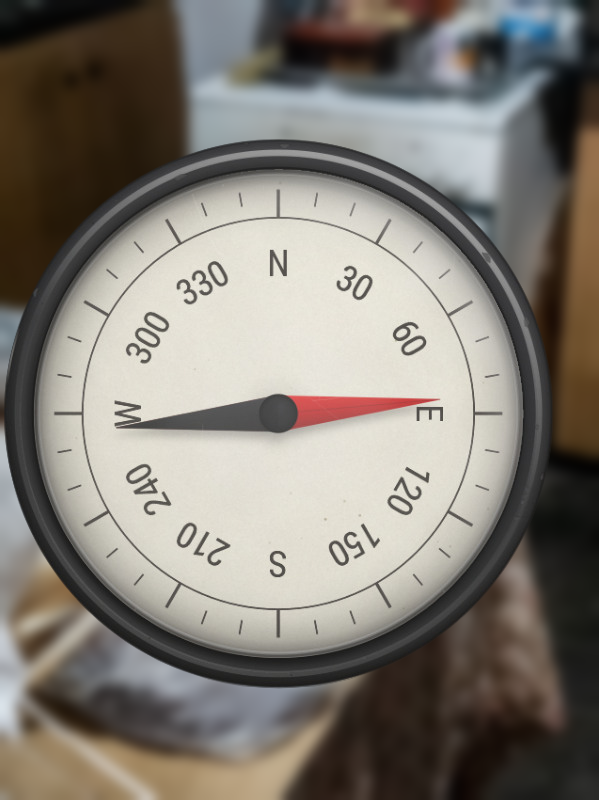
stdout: 85 °
